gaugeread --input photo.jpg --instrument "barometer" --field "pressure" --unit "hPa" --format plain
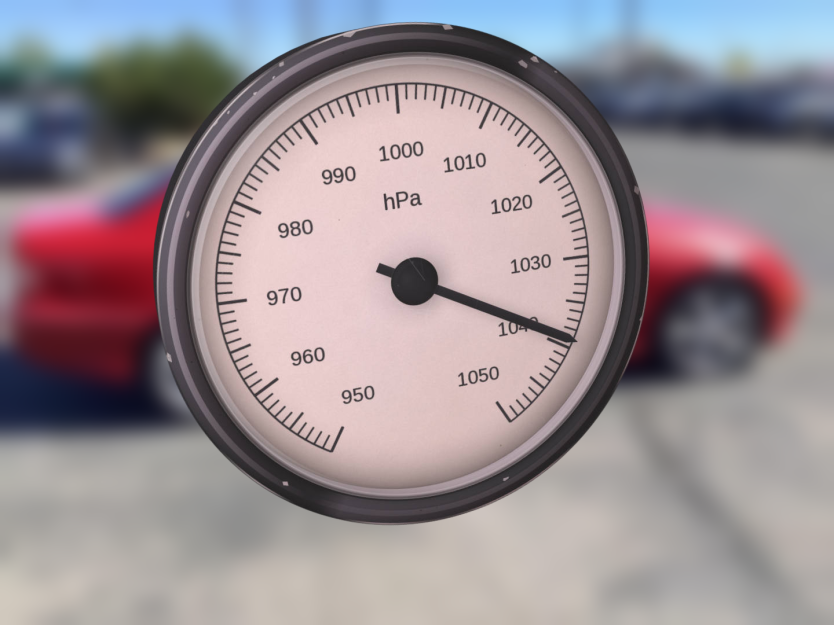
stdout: 1039 hPa
